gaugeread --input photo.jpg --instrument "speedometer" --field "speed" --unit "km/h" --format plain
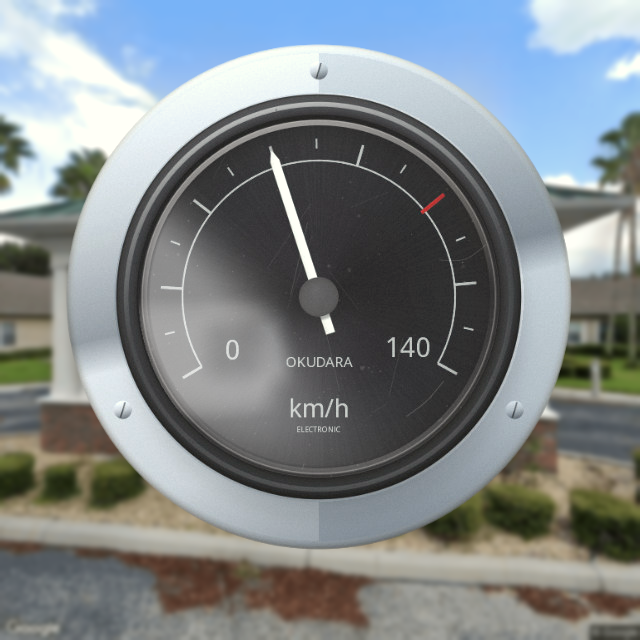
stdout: 60 km/h
